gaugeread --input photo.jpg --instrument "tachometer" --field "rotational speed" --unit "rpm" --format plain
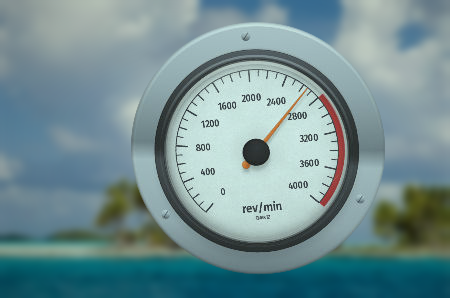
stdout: 2650 rpm
